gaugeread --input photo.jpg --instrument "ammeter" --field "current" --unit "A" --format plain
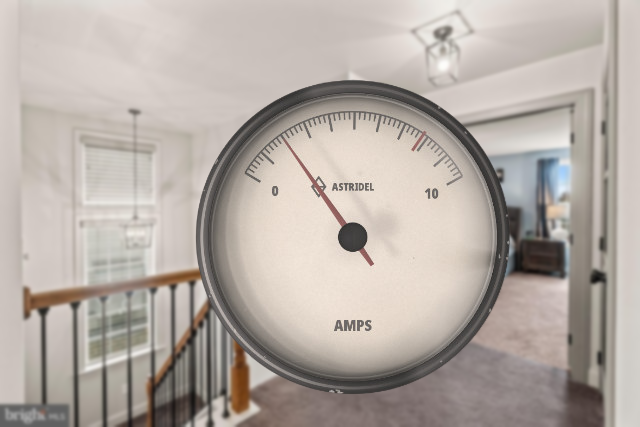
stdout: 2 A
